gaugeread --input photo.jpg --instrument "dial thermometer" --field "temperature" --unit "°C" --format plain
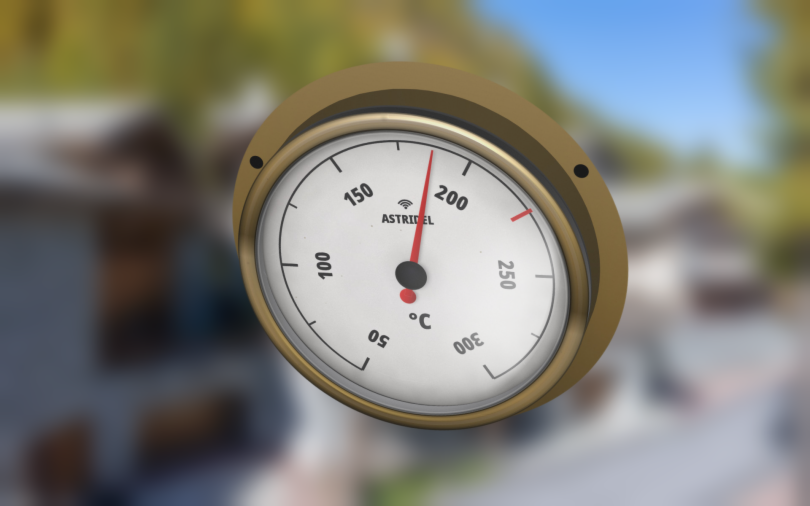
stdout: 187.5 °C
